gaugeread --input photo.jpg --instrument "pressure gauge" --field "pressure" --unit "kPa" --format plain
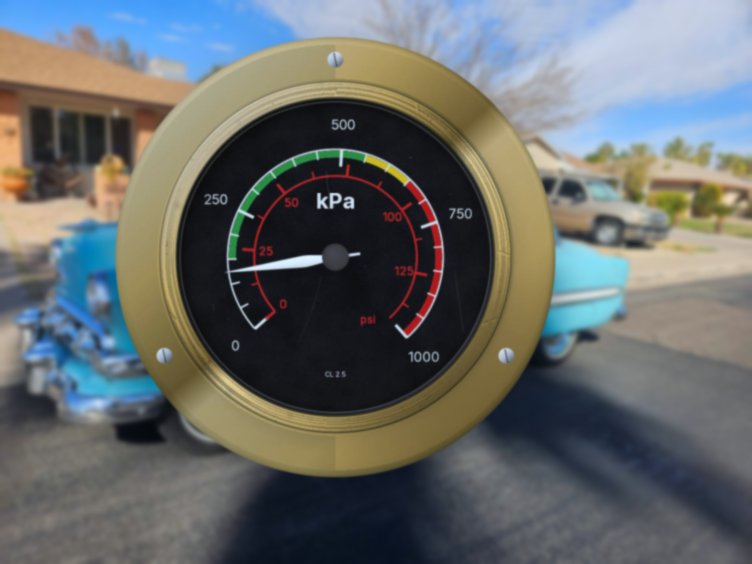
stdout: 125 kPa
